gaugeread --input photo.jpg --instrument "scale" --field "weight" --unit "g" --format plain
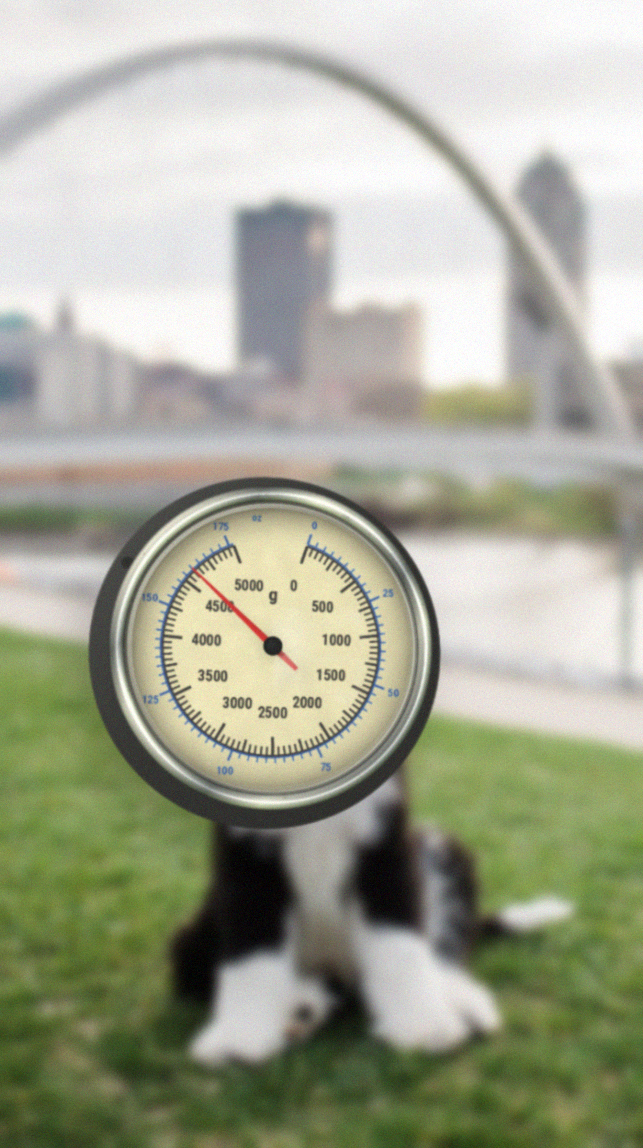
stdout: 4600 g
